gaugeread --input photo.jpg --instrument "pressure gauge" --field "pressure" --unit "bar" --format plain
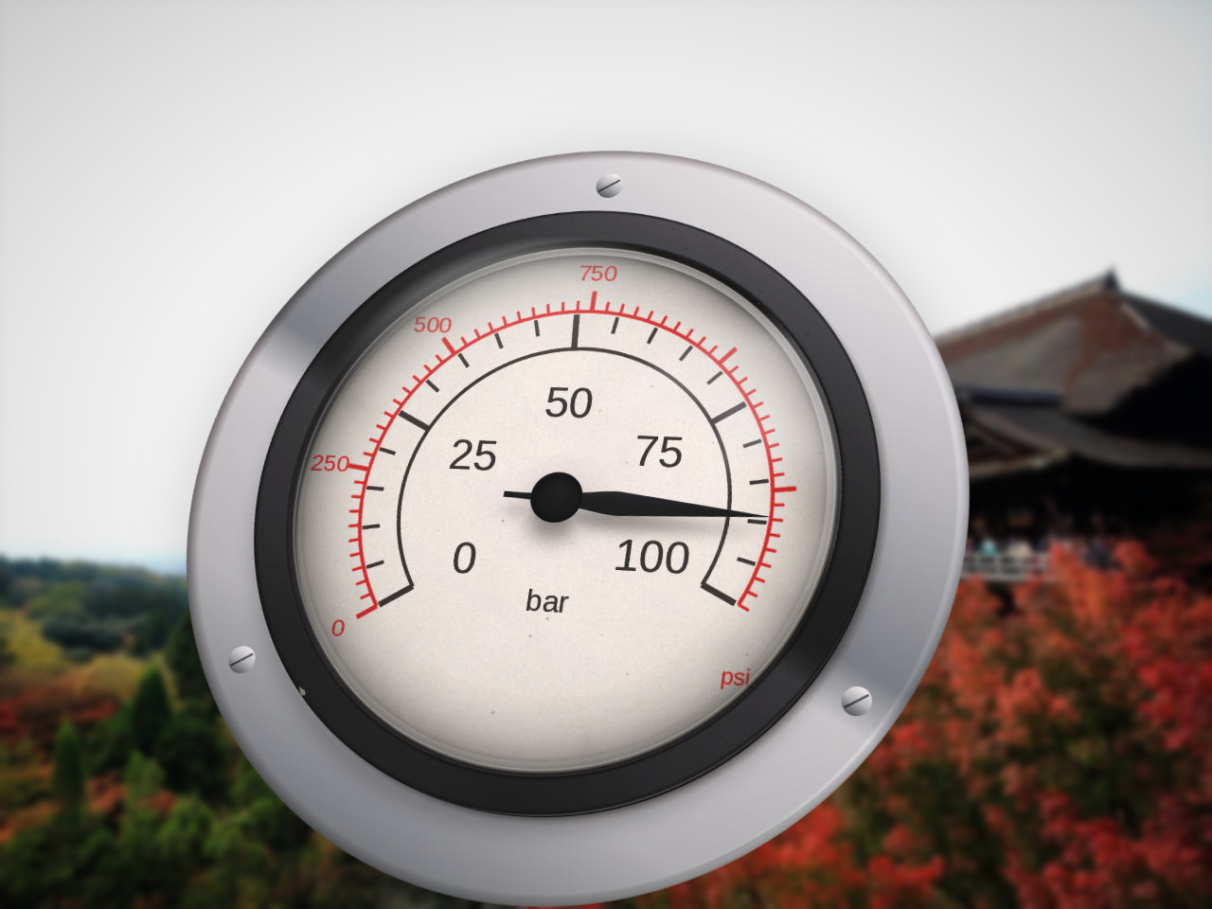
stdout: 90 bar
